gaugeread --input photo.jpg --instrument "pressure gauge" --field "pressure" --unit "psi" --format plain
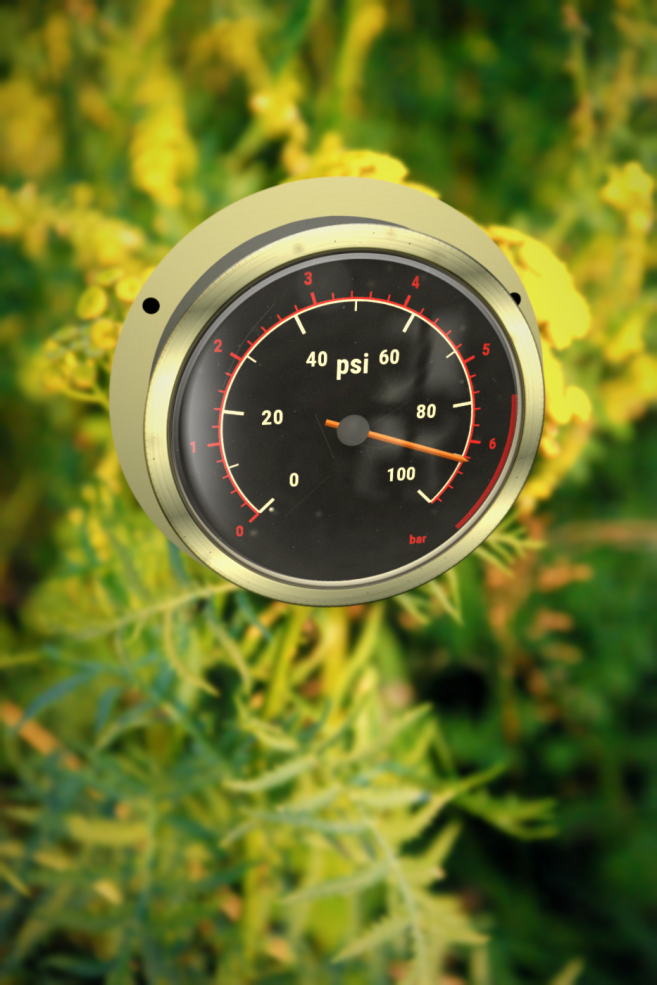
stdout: 90 psi
